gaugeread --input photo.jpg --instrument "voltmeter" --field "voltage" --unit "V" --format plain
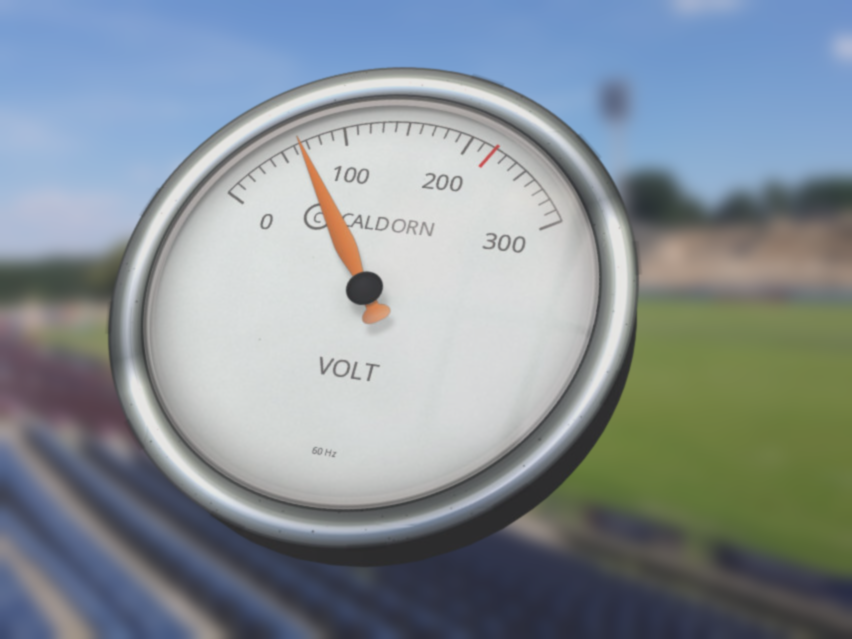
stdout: 65 V
